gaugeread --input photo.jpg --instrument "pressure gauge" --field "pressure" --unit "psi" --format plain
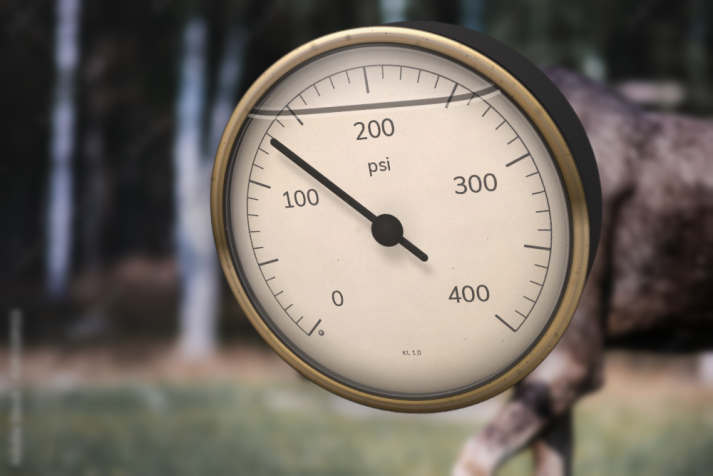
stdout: 130 psi
